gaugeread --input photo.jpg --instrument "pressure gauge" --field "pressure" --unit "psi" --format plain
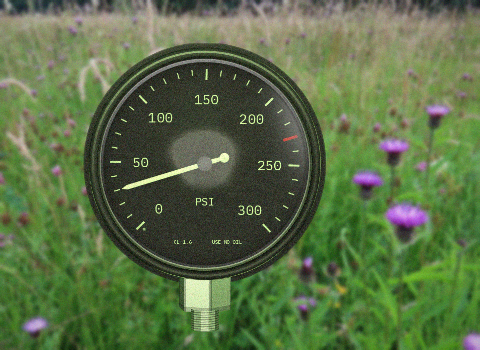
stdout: 30 psi
